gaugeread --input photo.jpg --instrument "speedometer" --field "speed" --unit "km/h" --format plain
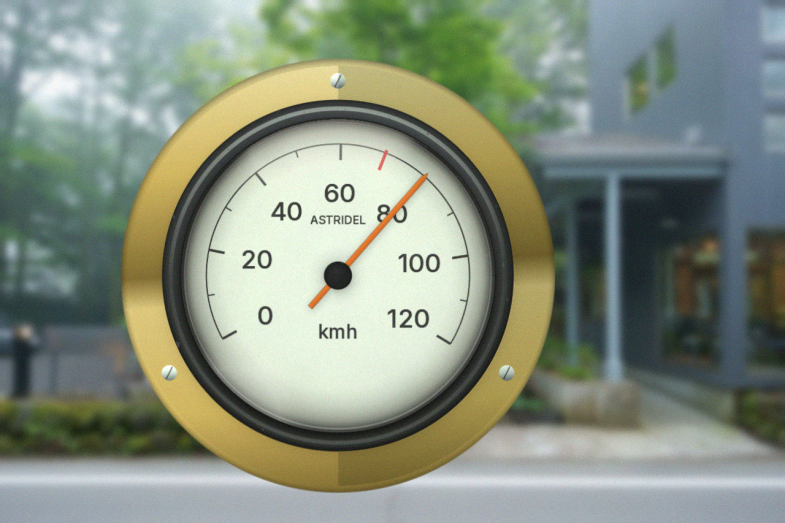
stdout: 80 km/h
